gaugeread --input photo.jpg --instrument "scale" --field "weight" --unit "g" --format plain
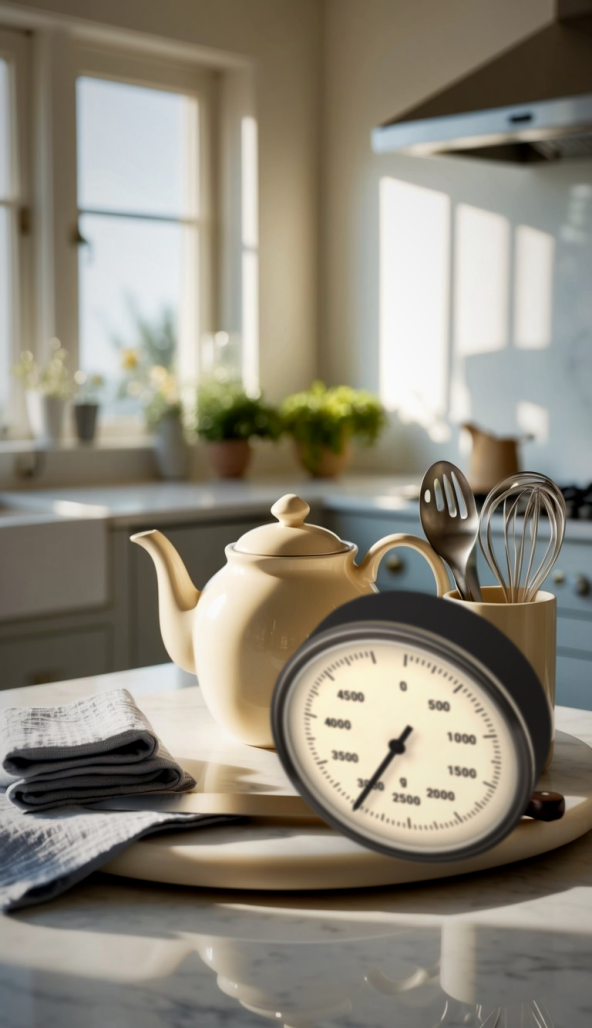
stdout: 3000 g
